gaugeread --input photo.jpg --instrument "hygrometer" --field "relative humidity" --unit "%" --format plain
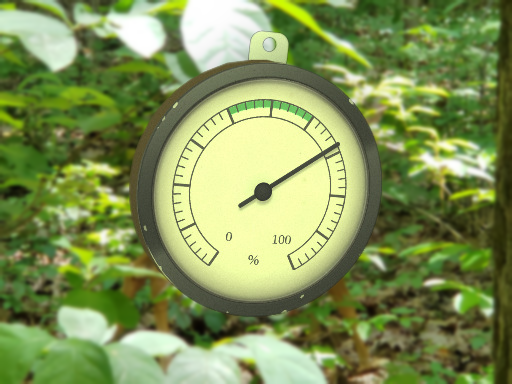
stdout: 68 %
